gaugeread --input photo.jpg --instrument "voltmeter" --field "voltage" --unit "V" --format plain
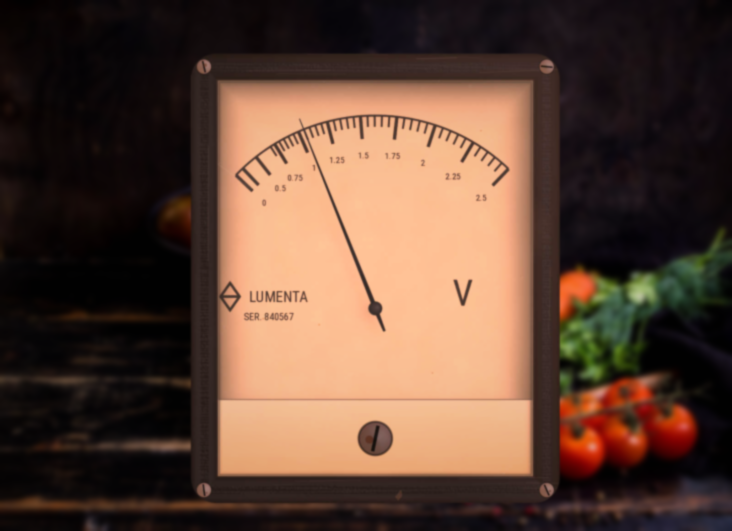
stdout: 1.05 V
